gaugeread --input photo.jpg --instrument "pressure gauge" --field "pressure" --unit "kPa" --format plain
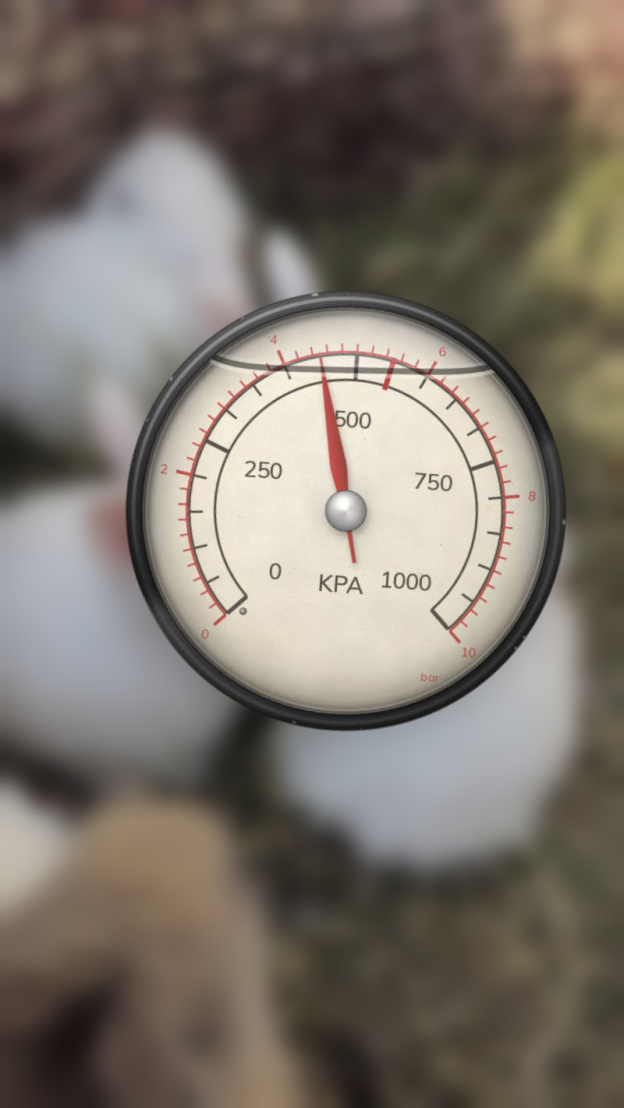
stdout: 450 kPa
